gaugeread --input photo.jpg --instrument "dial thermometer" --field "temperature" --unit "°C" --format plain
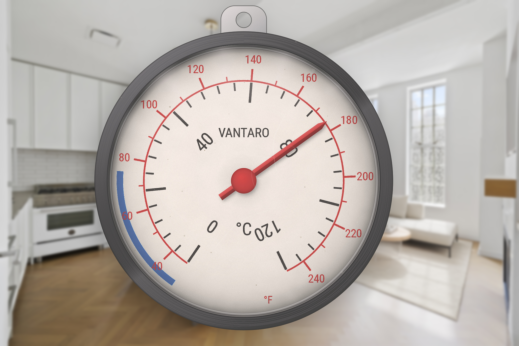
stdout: 80 °C
